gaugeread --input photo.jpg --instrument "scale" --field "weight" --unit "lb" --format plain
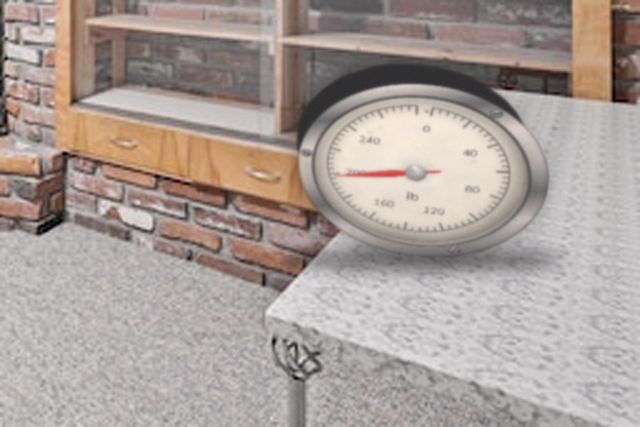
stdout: 200 lb
